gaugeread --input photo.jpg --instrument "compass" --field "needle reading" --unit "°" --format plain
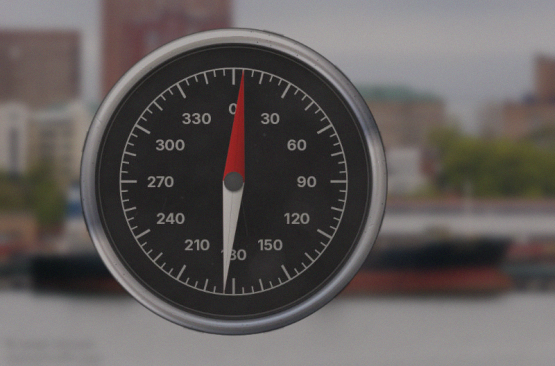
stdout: 5 °
